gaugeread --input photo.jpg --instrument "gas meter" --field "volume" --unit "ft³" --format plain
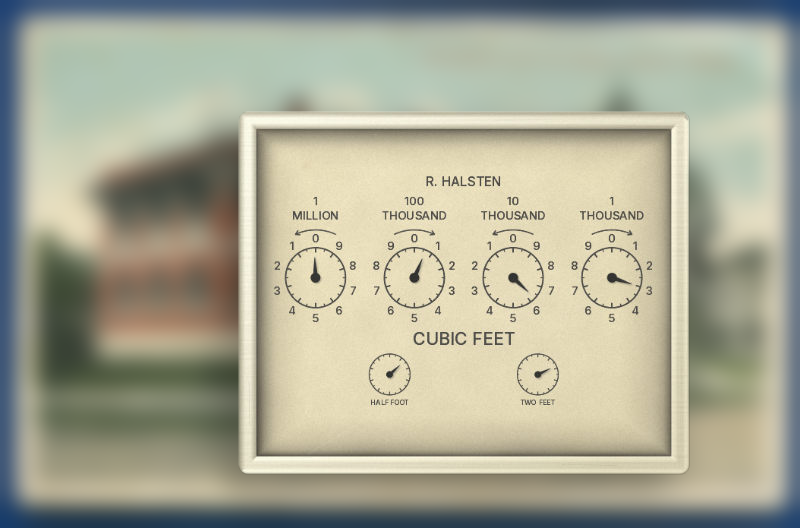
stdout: 6300 ft³
